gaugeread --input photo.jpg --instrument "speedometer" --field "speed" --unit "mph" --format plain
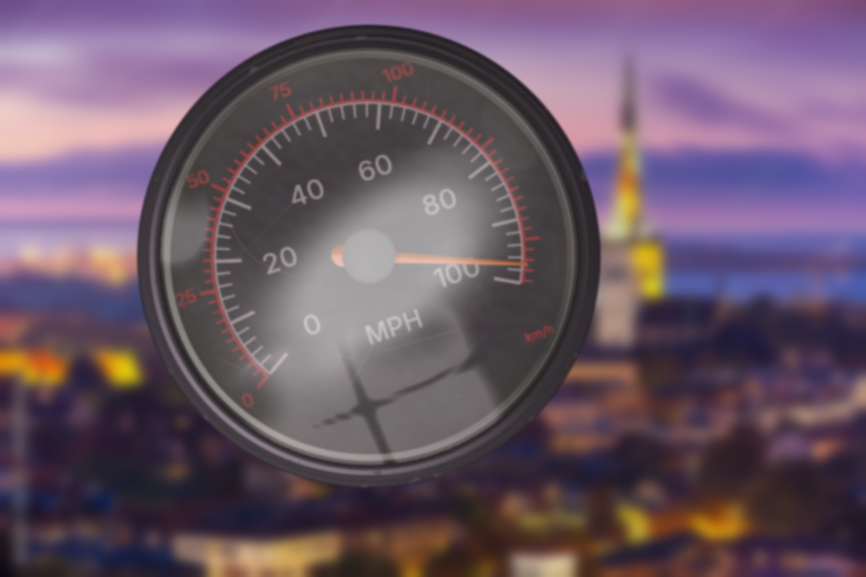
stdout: 97 mph
